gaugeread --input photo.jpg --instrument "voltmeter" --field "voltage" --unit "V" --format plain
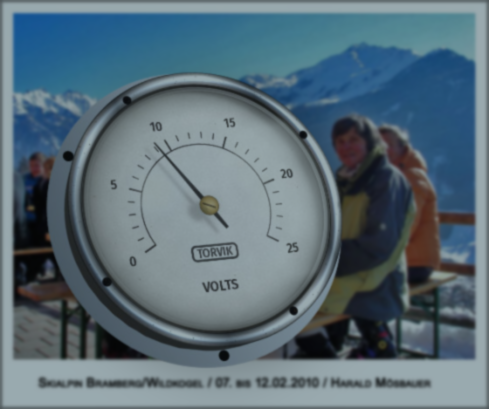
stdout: 9 V
